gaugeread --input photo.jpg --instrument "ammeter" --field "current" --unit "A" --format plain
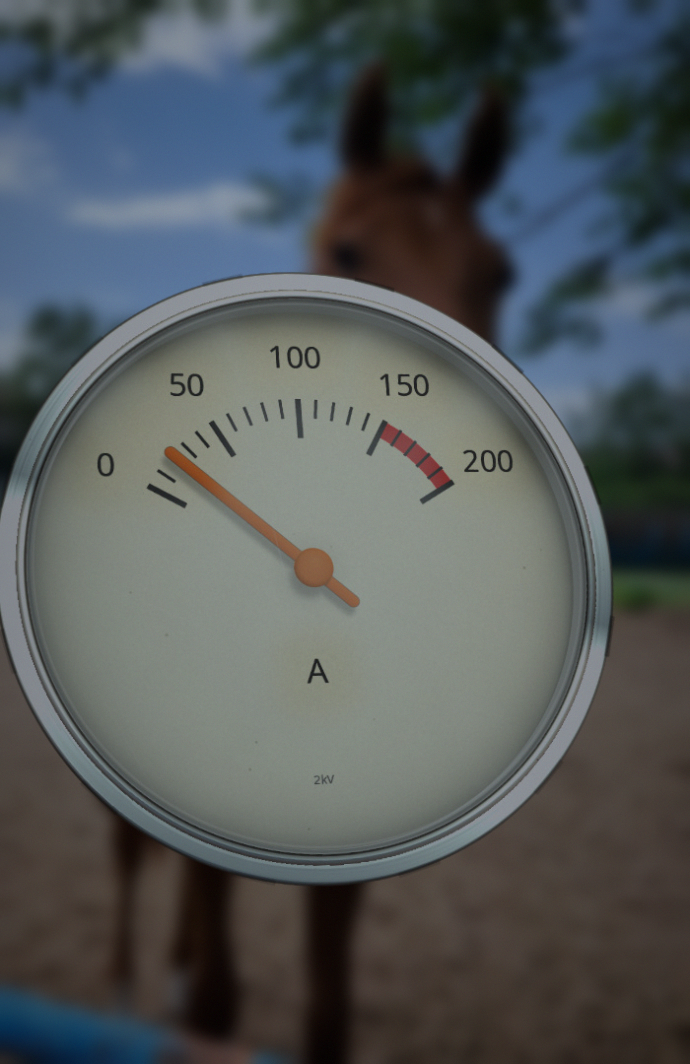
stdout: 20 A
